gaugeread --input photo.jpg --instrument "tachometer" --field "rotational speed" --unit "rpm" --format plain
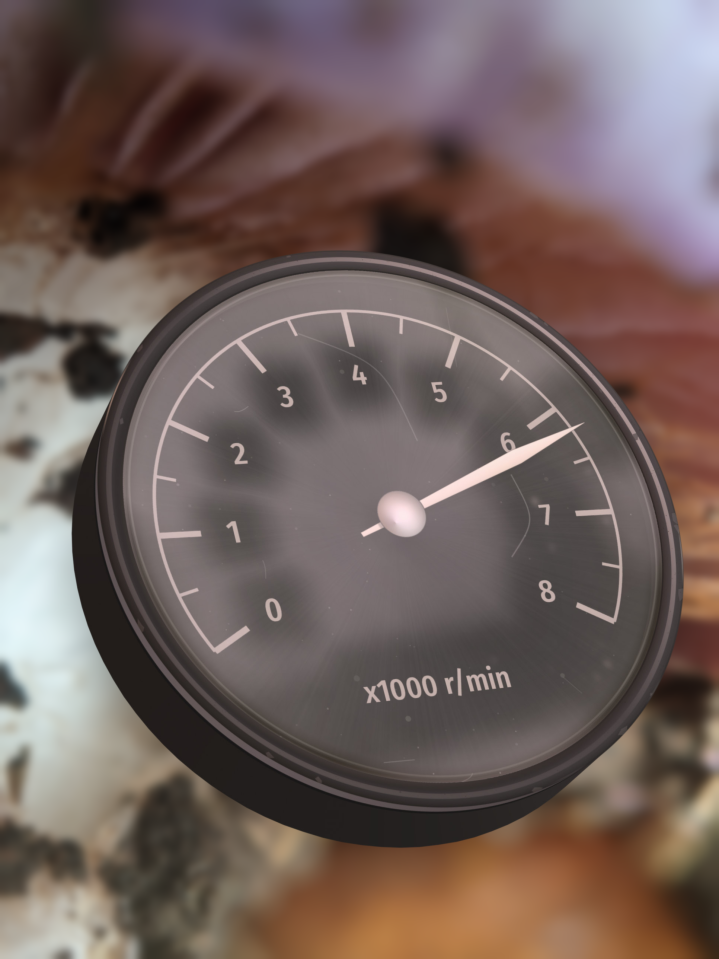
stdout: 6250 rpm
